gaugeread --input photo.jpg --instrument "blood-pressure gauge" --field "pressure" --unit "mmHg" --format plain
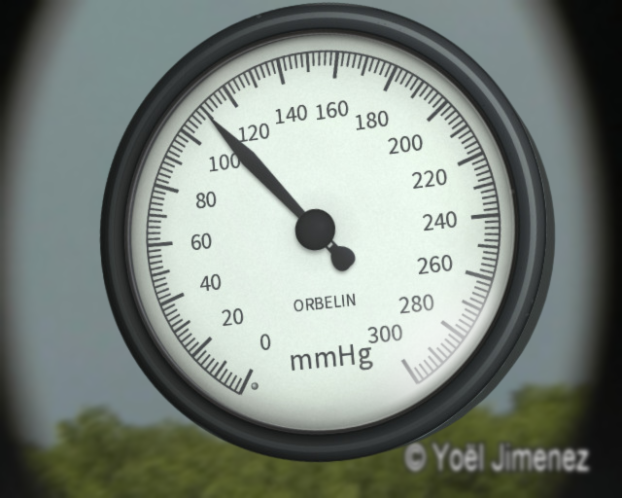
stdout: 110 mmHg
